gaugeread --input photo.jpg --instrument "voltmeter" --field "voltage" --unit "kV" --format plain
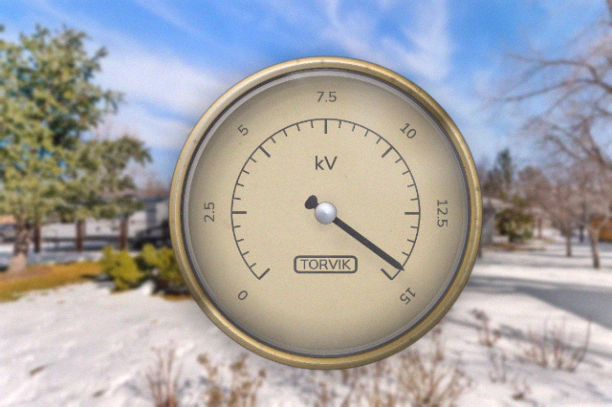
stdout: 14.5 kV
